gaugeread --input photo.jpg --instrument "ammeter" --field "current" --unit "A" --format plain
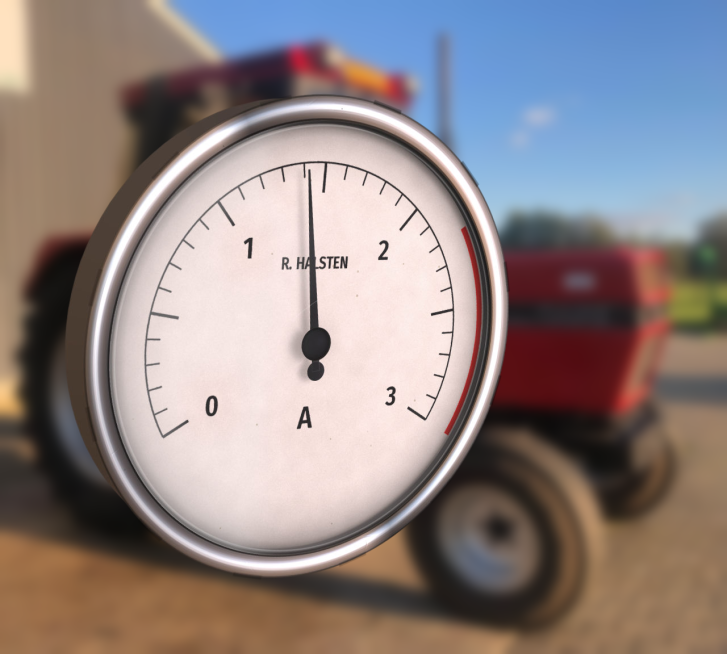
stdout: 1.4 A
